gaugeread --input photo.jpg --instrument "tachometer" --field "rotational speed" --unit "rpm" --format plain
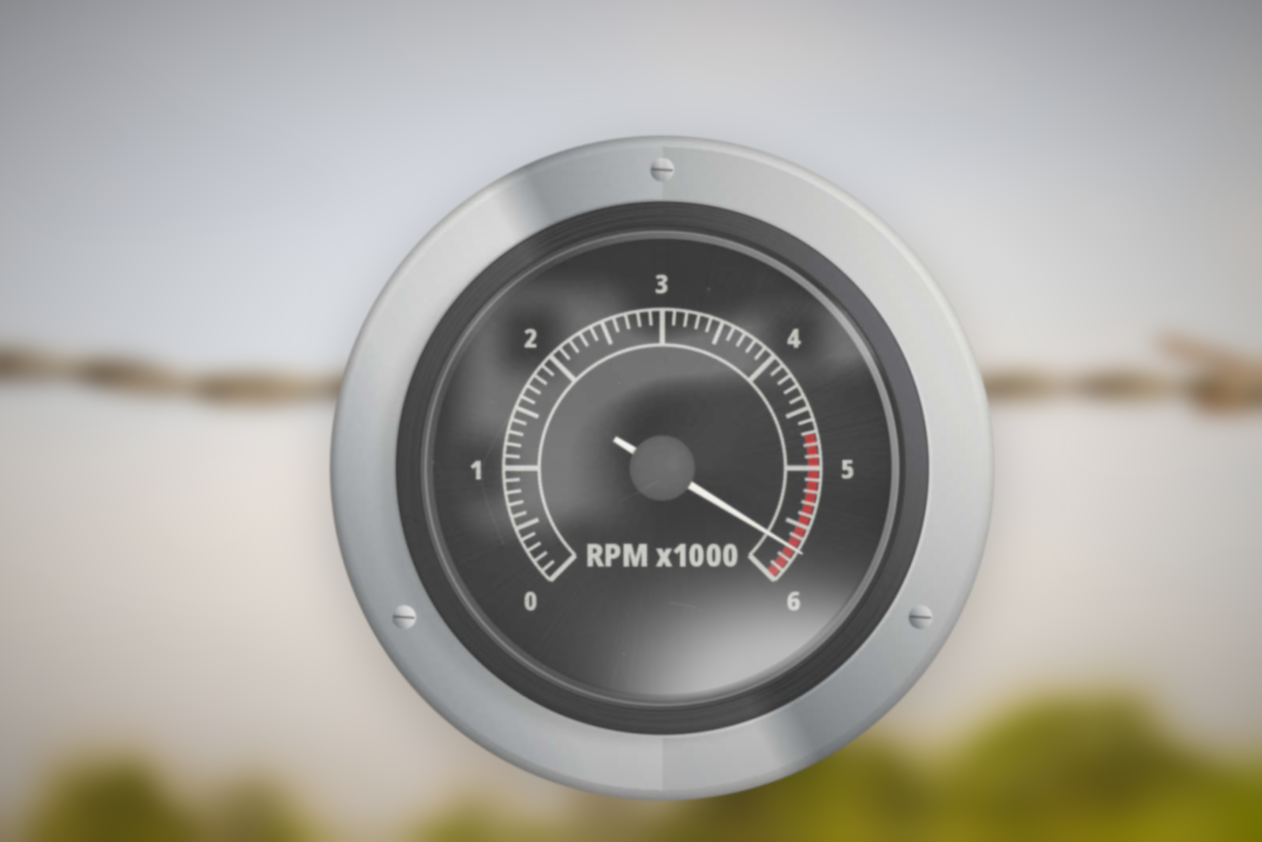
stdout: 5700 rpm
